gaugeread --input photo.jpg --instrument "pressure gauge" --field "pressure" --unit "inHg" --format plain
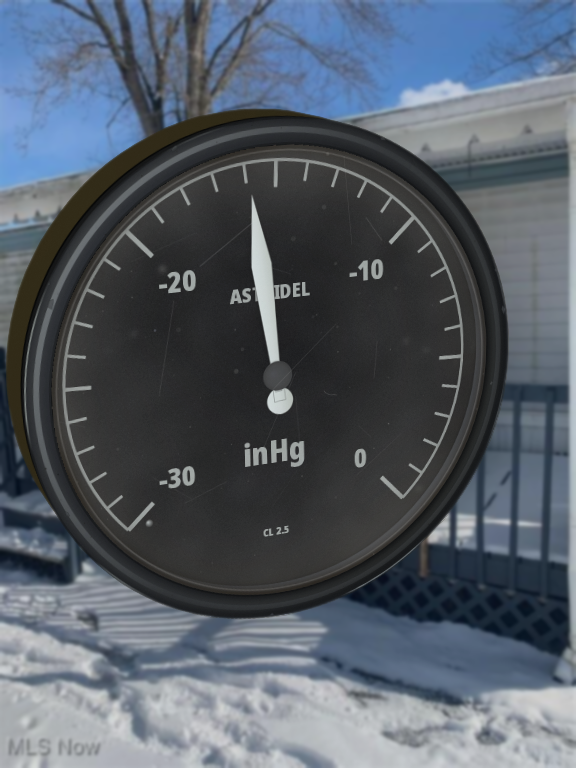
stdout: -16 inHg
